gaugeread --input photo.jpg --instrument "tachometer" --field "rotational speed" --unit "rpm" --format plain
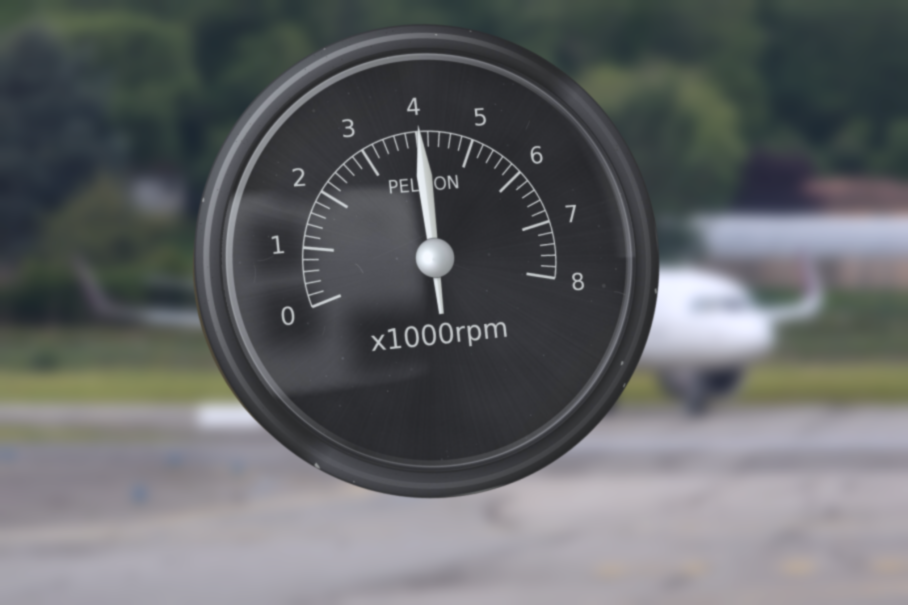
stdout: 4000 rpm
